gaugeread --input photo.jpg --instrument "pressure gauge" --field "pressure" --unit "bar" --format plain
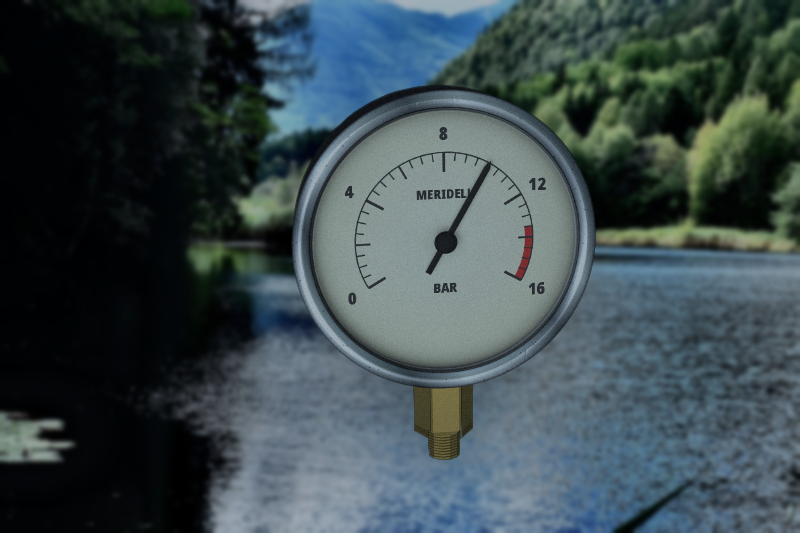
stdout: 10 bar
